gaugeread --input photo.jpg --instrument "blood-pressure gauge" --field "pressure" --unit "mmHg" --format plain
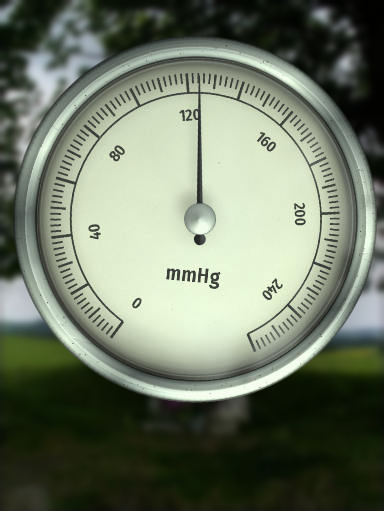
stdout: 124 mmHg
